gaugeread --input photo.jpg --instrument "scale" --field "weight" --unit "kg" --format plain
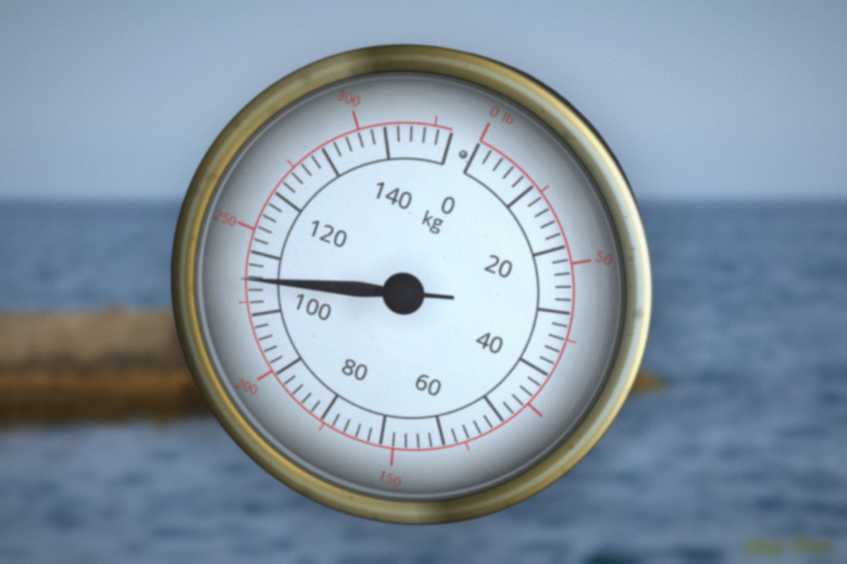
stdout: 106 kg
